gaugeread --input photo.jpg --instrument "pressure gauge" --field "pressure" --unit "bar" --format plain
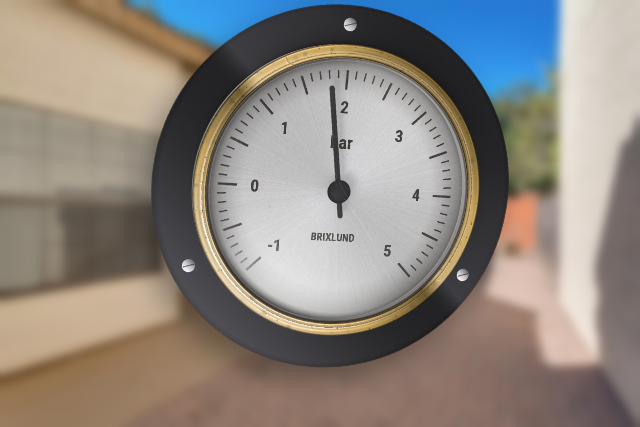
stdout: 1.8 bar
